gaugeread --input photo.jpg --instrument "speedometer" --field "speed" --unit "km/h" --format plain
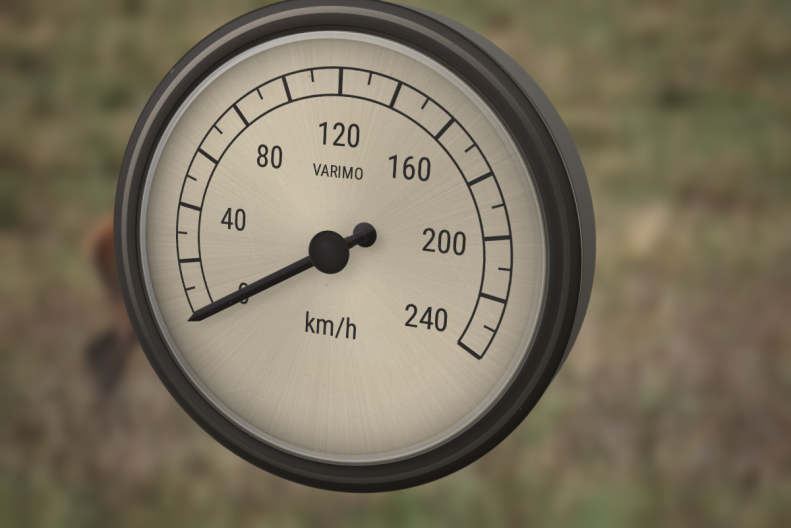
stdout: 0 km/h
